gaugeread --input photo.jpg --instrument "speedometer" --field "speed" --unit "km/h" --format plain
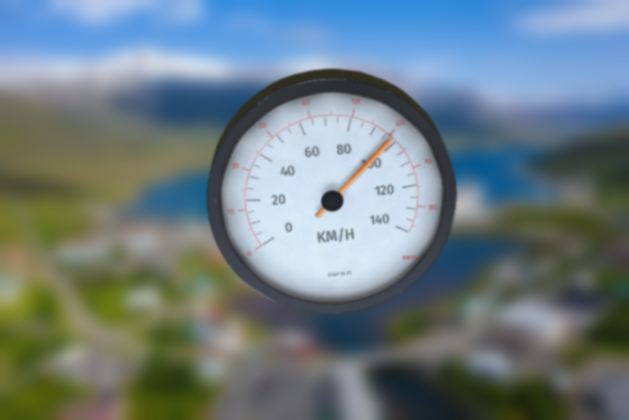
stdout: 97.5 km/h
